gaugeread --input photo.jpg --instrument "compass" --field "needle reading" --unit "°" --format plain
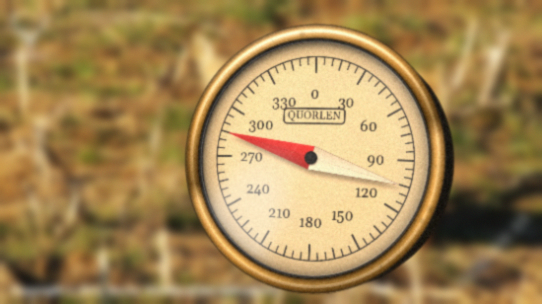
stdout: 285 °
